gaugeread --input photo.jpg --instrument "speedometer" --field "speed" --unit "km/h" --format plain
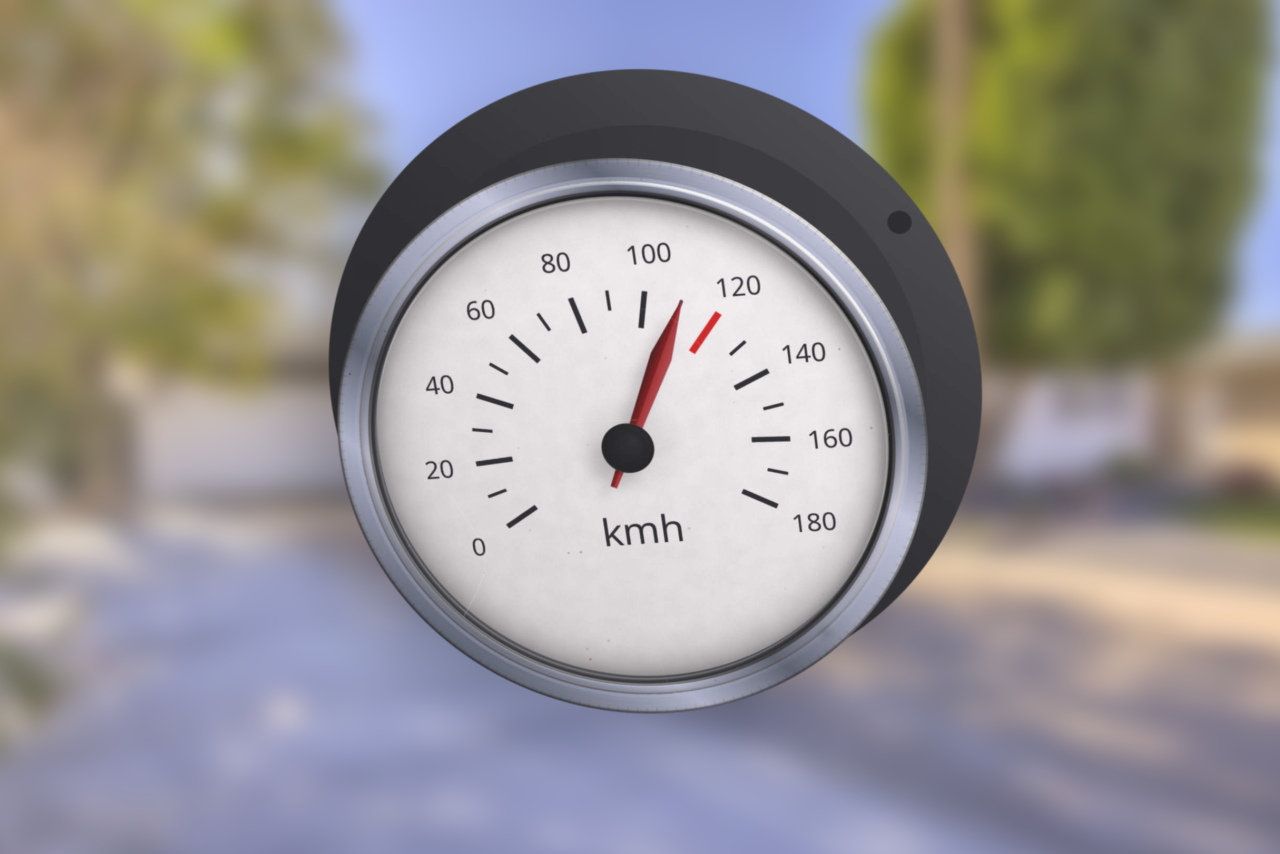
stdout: 110 km/h
